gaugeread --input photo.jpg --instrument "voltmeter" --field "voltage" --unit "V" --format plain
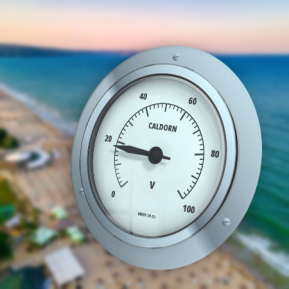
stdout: 18 V
